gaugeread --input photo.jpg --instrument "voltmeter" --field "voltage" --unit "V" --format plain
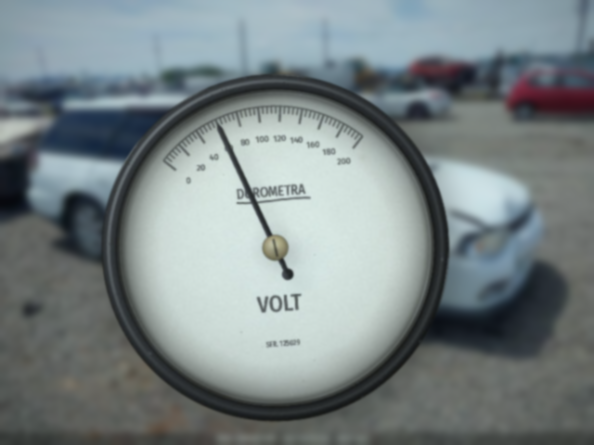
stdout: 60 V
